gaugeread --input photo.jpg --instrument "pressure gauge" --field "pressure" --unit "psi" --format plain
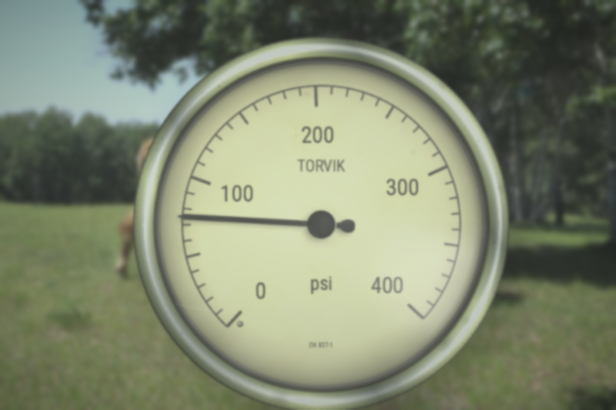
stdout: 75 psi
